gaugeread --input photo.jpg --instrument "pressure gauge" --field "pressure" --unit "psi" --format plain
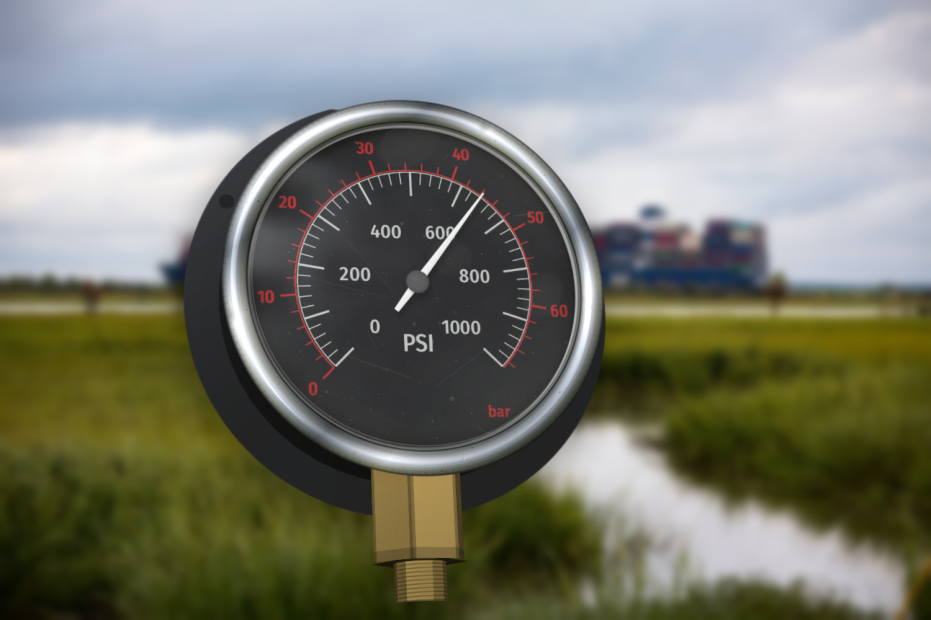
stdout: 640 psi
